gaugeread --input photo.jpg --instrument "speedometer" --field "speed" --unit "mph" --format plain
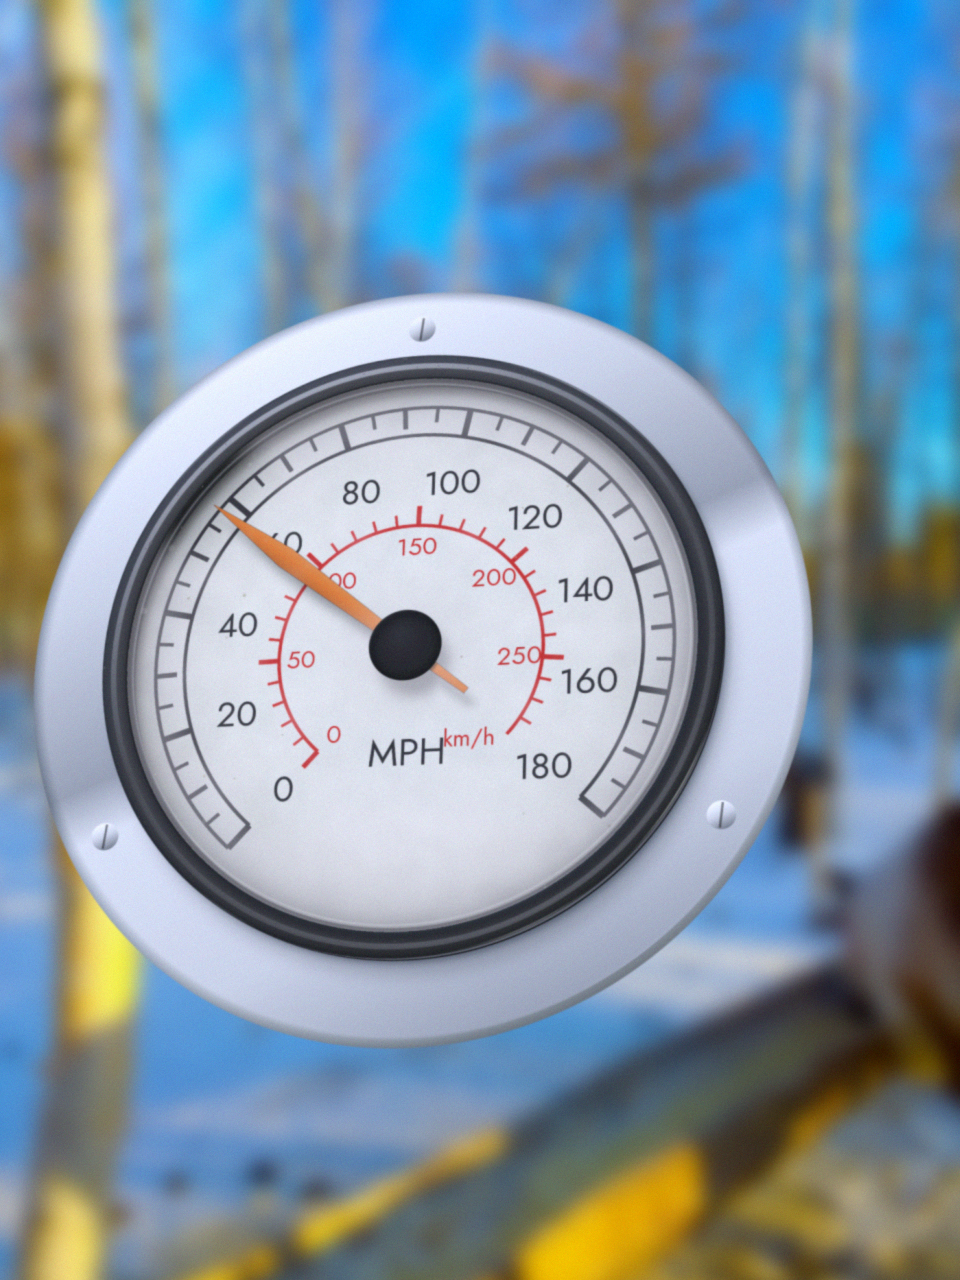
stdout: 57.5 mph
